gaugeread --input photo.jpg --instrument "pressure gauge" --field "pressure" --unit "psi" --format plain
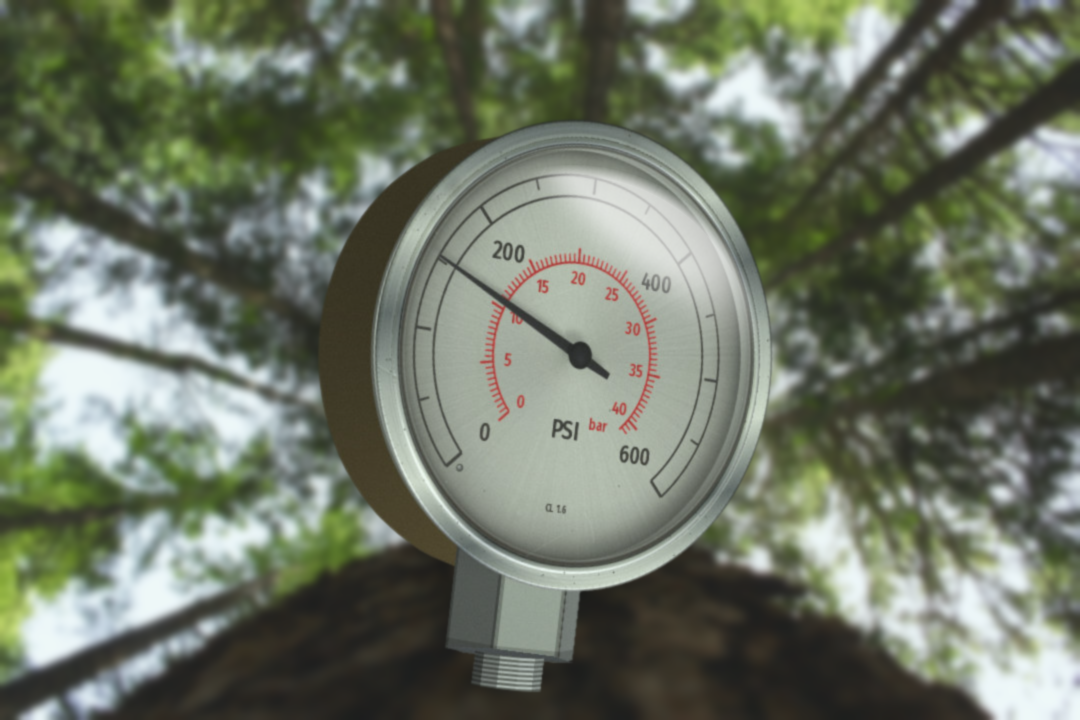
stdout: 150 psi
